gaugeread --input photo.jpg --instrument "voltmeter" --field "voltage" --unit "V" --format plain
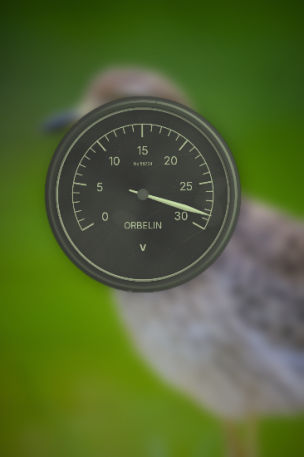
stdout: 28.5 V
